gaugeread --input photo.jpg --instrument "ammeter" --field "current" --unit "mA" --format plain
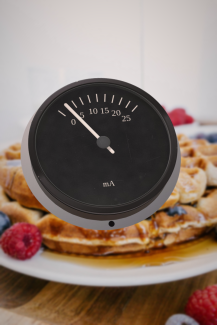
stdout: 2.5 mA
